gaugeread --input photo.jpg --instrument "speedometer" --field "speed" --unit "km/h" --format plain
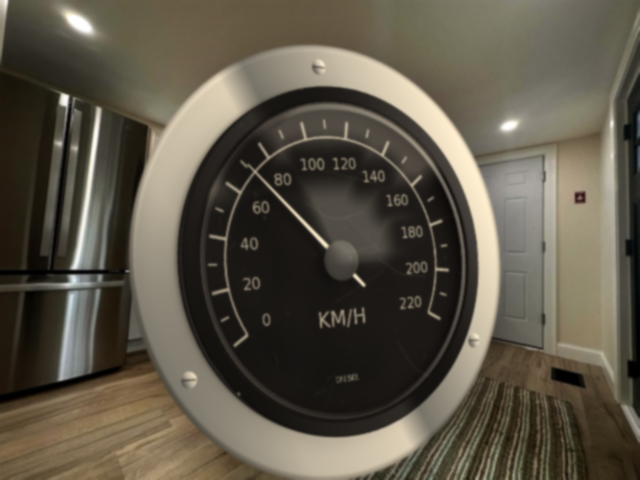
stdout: 70 km/h
